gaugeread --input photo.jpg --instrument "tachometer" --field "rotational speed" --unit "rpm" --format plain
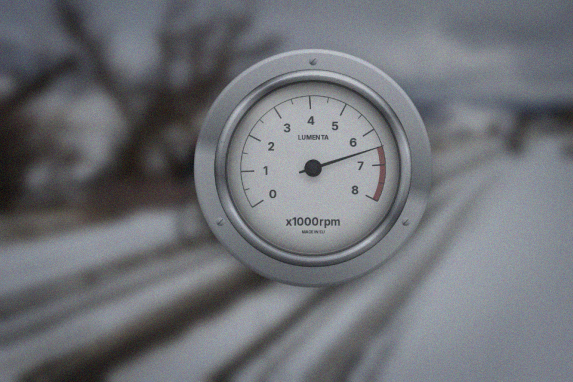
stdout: 6500 rpm
